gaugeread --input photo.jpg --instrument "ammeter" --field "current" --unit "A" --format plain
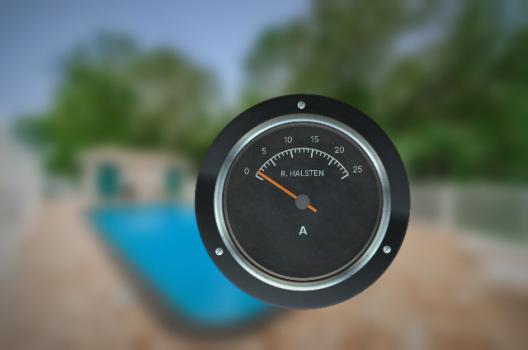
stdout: 1 A
